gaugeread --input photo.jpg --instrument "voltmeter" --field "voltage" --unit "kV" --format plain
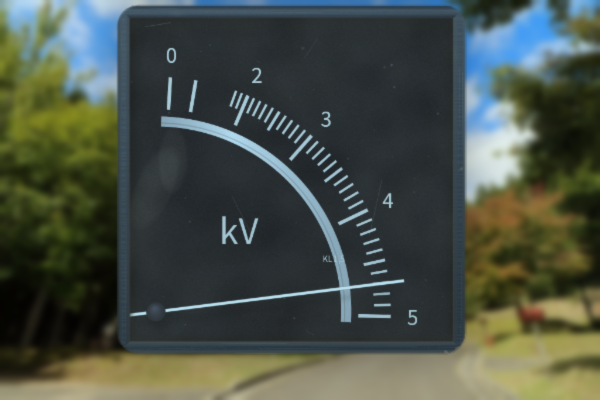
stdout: 4.7 kV
